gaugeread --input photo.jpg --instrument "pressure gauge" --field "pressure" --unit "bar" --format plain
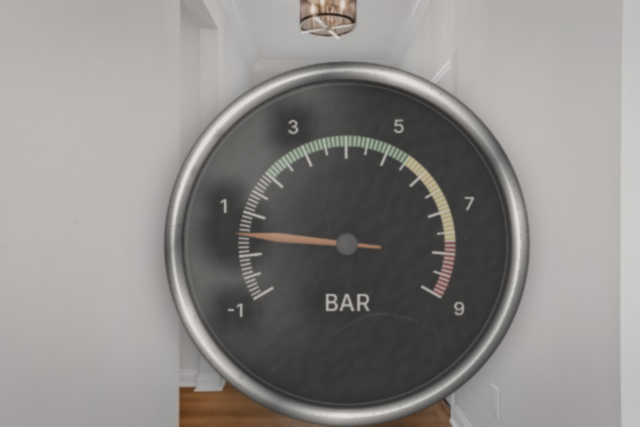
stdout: 0.5 bar
